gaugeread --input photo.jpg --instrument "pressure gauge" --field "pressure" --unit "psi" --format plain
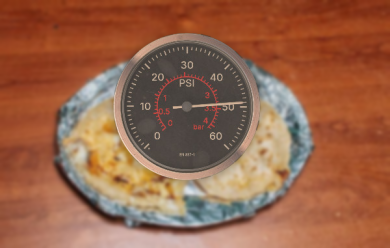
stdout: 49 psi
